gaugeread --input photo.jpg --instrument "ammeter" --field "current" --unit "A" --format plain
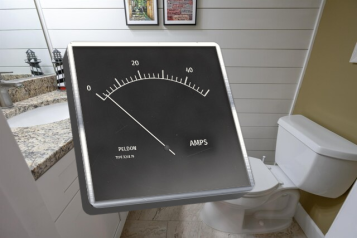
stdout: 2 A
